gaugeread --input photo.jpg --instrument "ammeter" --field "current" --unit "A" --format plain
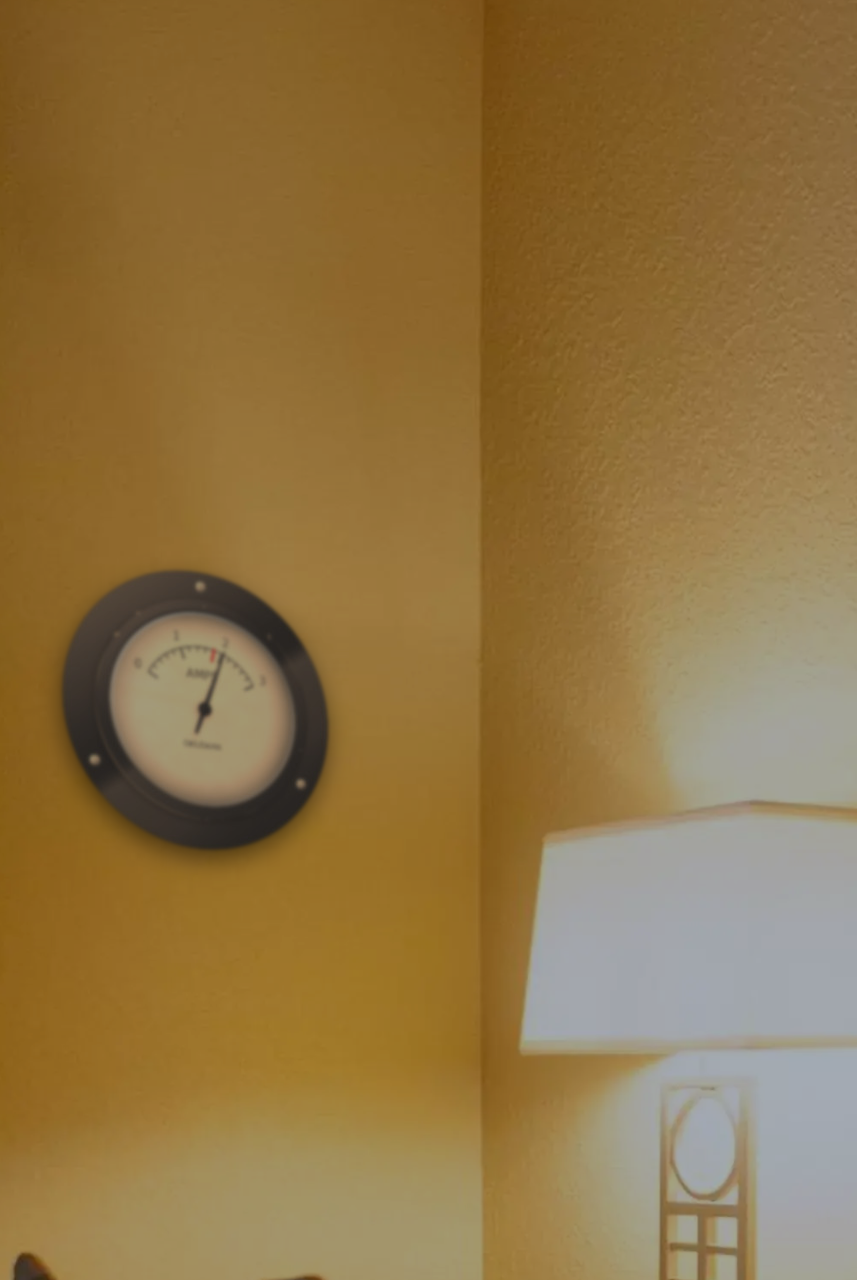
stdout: 2 A
